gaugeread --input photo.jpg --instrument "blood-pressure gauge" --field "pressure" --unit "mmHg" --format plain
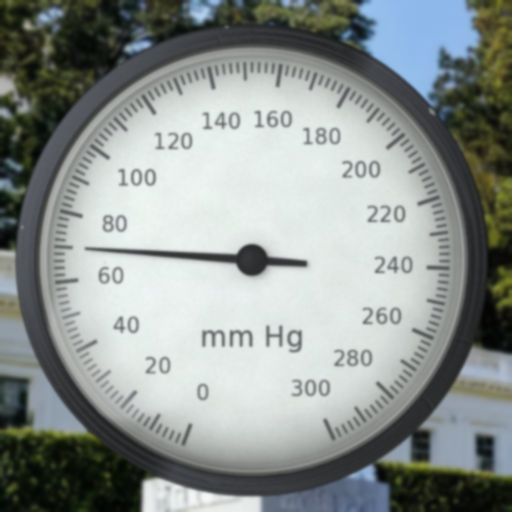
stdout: 70 mmHg
